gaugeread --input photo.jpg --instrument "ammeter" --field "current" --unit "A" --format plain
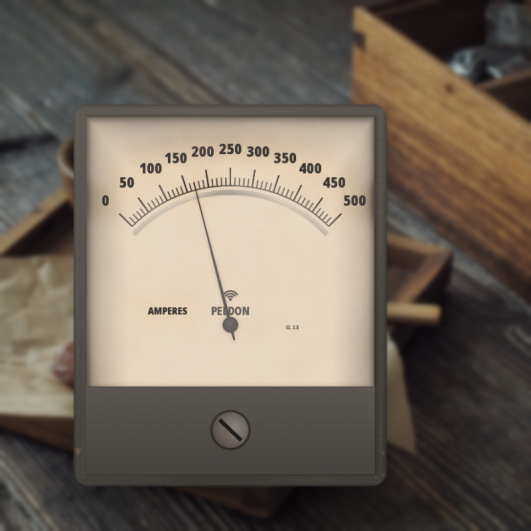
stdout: 170 A
